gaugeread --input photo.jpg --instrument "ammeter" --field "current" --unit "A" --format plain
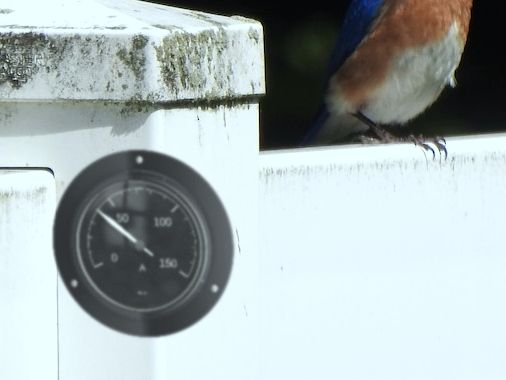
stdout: 40 A
